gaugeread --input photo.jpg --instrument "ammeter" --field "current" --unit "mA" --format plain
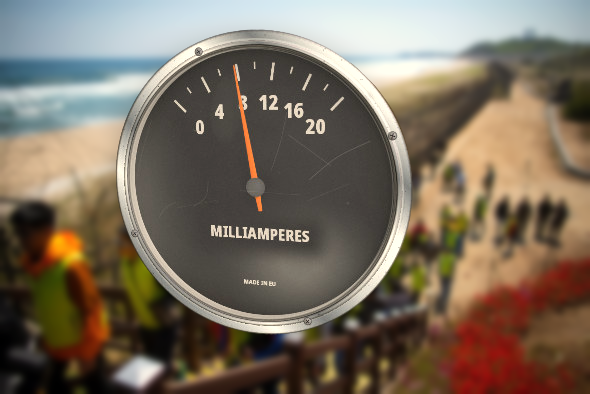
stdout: 8 mA
